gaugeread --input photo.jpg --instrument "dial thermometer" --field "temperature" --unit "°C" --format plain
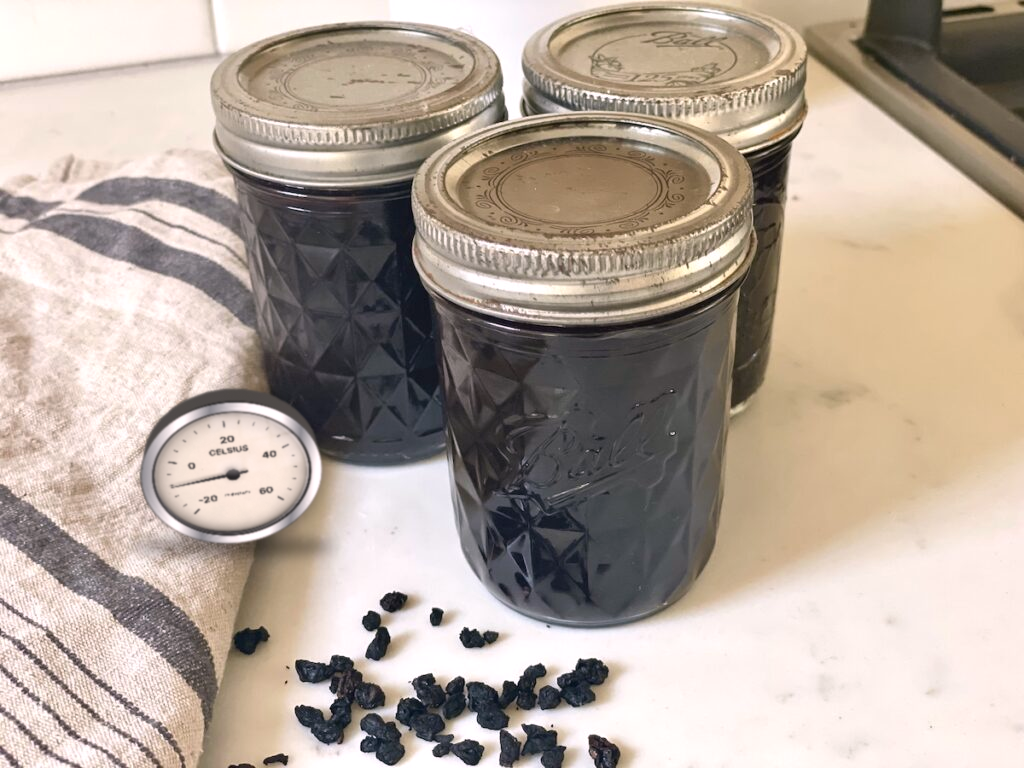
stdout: -8 °C
